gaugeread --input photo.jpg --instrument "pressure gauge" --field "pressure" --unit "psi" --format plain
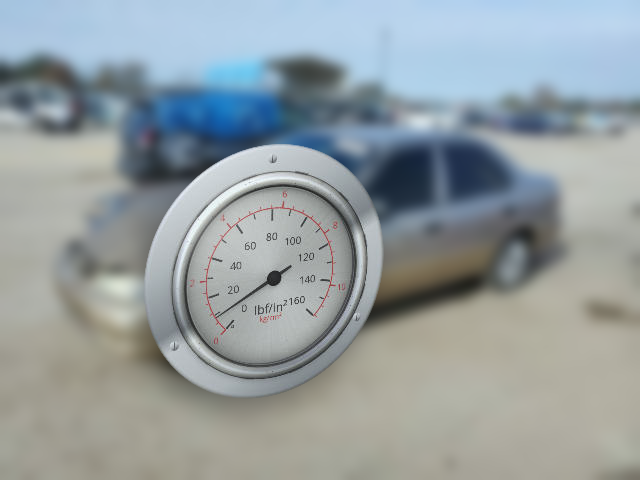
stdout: 10 psi
